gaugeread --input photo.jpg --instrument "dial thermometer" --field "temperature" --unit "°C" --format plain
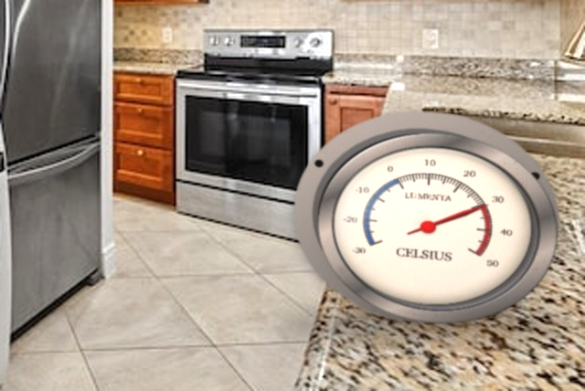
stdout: 30 °C
